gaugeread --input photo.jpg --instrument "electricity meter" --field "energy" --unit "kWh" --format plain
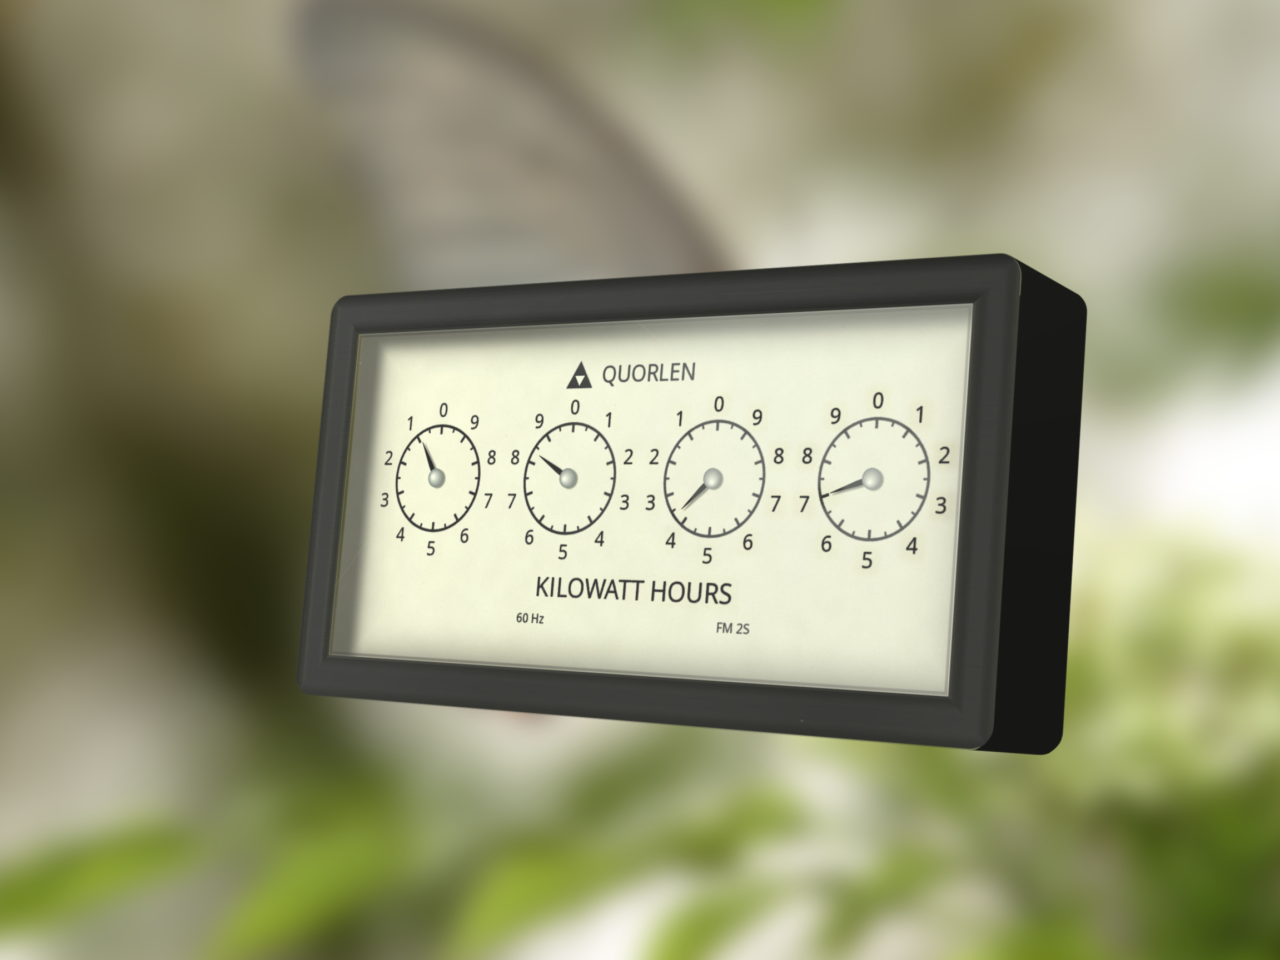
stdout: 837 kWh
